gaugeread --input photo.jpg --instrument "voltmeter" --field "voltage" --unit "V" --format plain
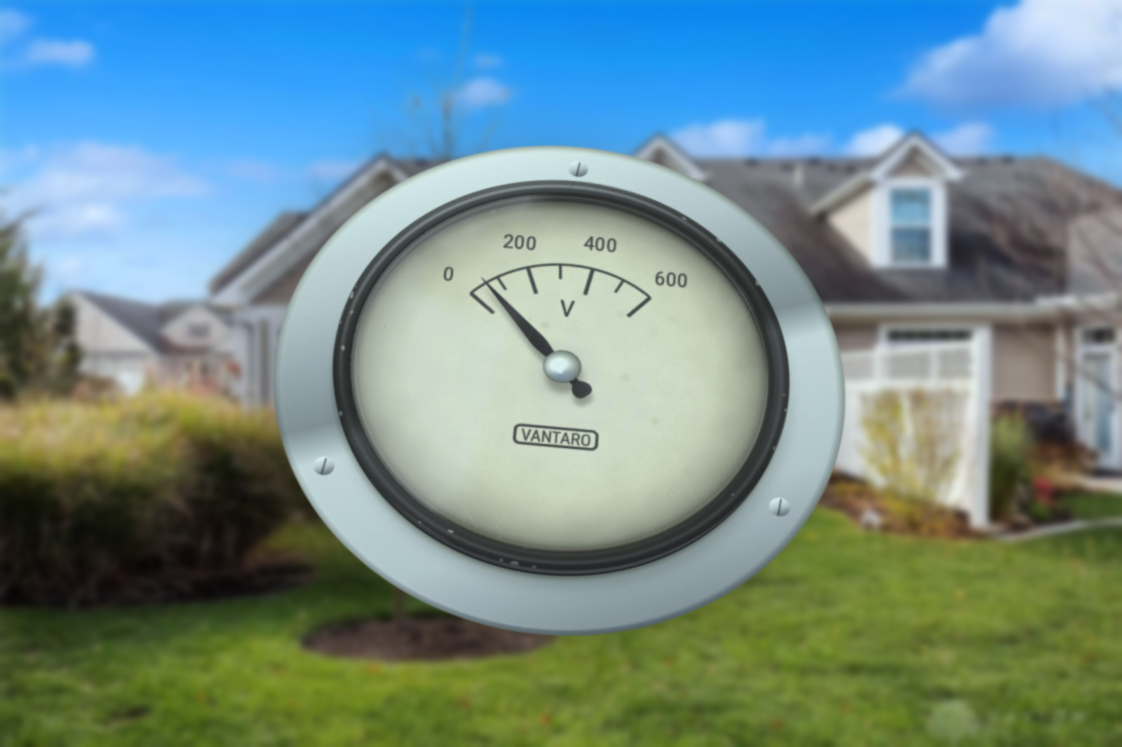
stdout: 50 V
